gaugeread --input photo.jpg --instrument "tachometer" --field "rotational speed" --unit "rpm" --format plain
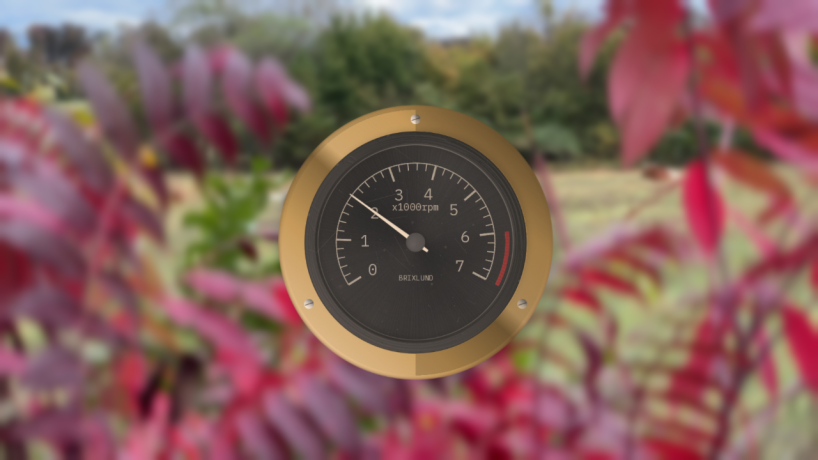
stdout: 2000 rpm
